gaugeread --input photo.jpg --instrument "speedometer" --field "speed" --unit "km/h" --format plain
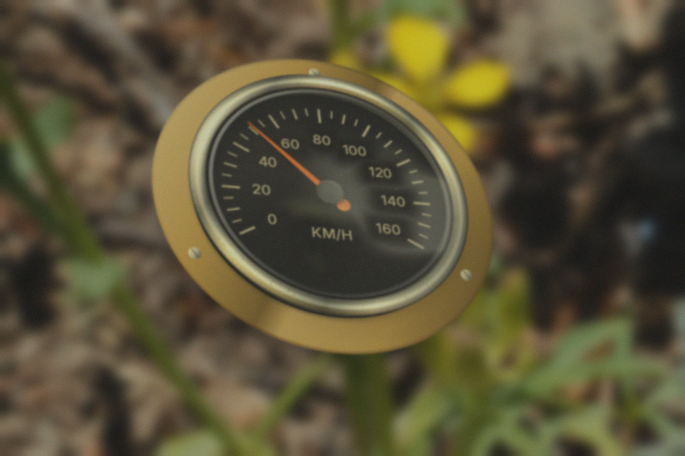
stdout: 50 km/h
